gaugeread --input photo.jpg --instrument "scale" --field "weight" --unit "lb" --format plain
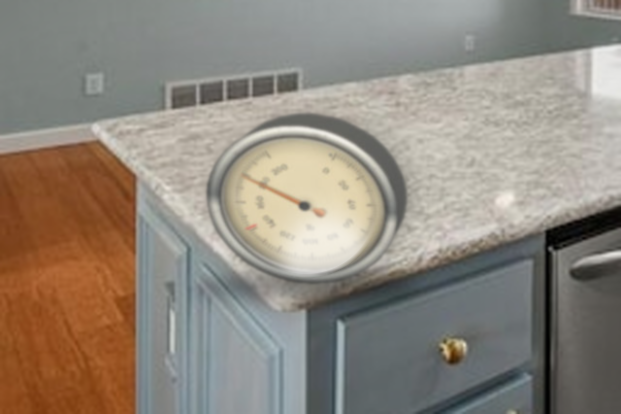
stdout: 180 lb
